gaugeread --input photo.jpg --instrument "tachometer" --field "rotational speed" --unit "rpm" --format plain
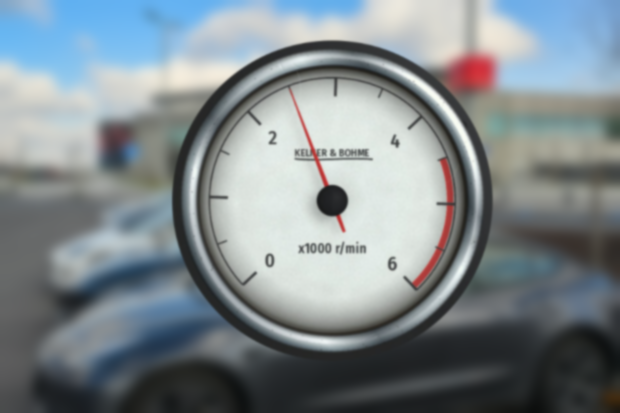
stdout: 2500 rpm
